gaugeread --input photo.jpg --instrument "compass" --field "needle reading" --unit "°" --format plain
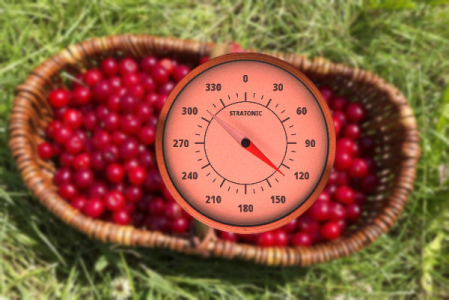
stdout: 130 °
